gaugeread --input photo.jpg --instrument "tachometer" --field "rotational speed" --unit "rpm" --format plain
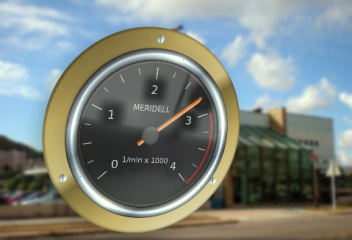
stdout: 2750 rpm
